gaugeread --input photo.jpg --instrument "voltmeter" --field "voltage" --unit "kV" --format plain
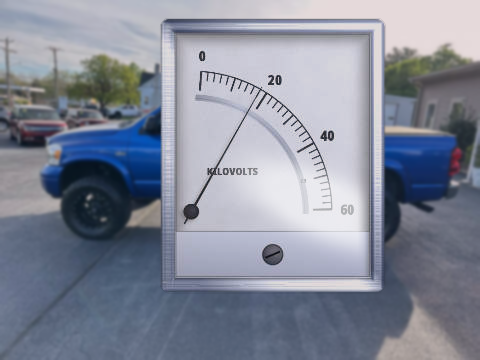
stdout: 18 kV
